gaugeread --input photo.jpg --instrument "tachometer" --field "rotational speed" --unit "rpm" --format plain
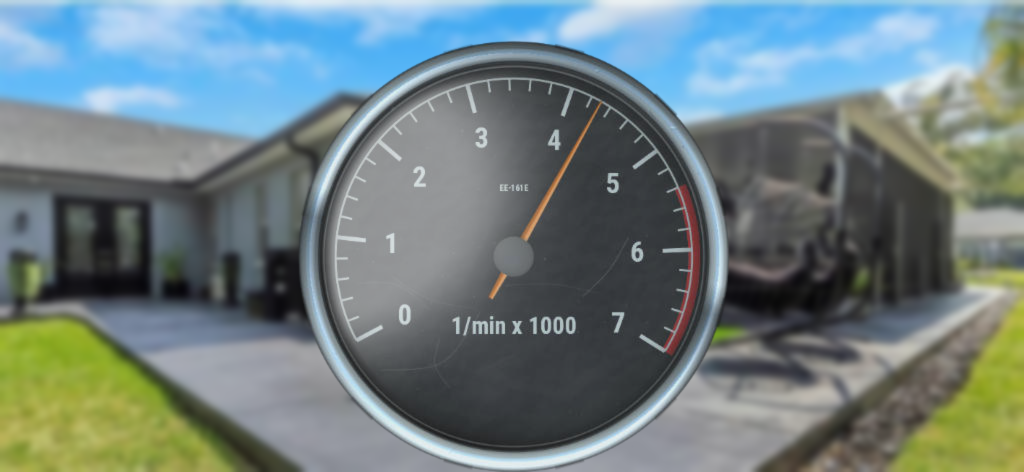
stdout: 4300 rpm
